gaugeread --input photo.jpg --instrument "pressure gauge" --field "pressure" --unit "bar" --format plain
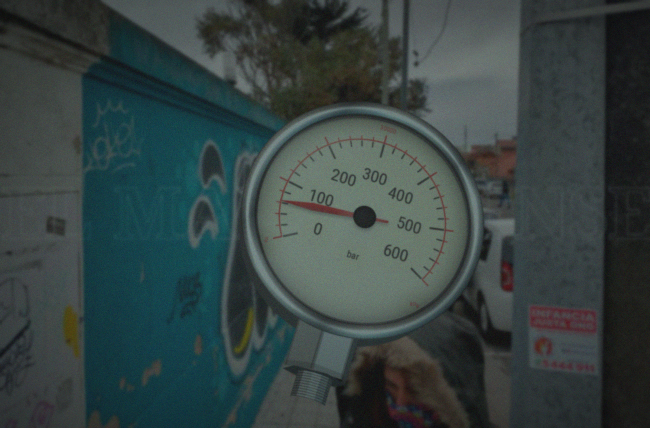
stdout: 60 bar
